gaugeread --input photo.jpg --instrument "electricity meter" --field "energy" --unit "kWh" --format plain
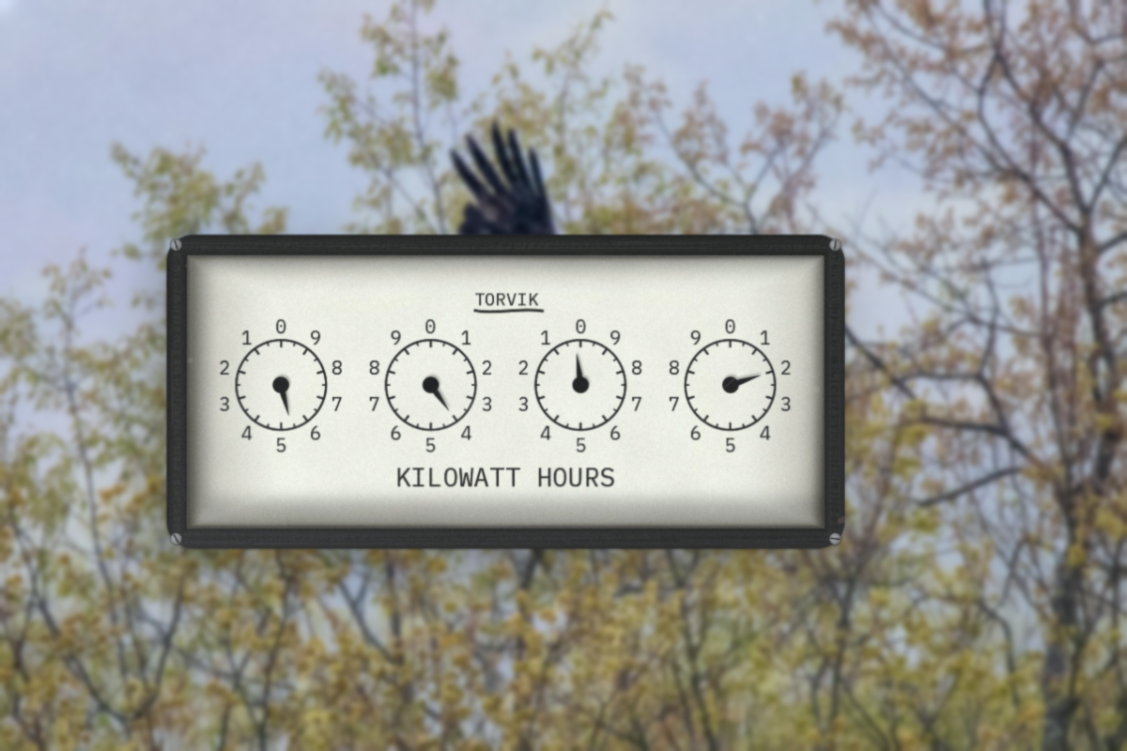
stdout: 5402 kWh
